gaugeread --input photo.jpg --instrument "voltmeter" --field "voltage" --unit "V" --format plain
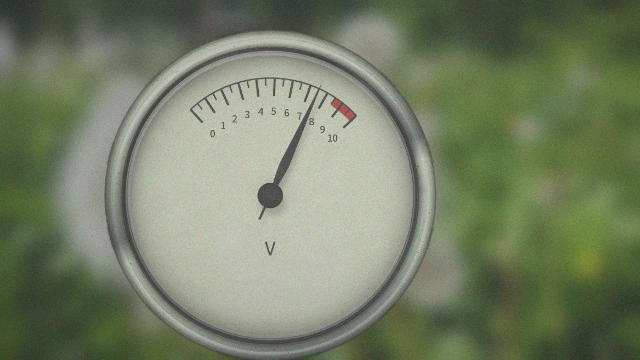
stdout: 7.5 V
